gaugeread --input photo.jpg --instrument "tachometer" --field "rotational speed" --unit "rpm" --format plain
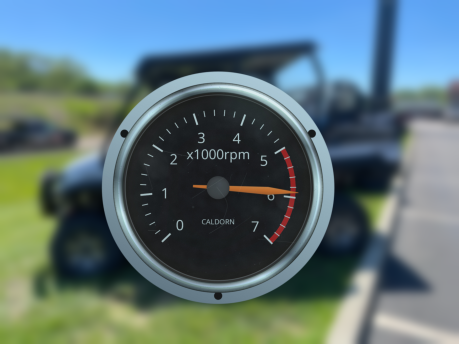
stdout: 5900 rpm
